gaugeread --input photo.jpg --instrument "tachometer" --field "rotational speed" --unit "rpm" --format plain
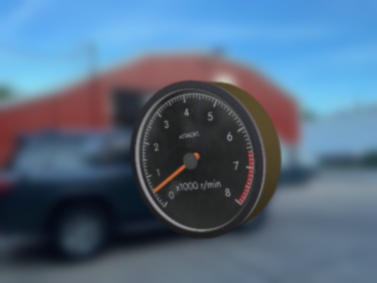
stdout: 500 rpm
